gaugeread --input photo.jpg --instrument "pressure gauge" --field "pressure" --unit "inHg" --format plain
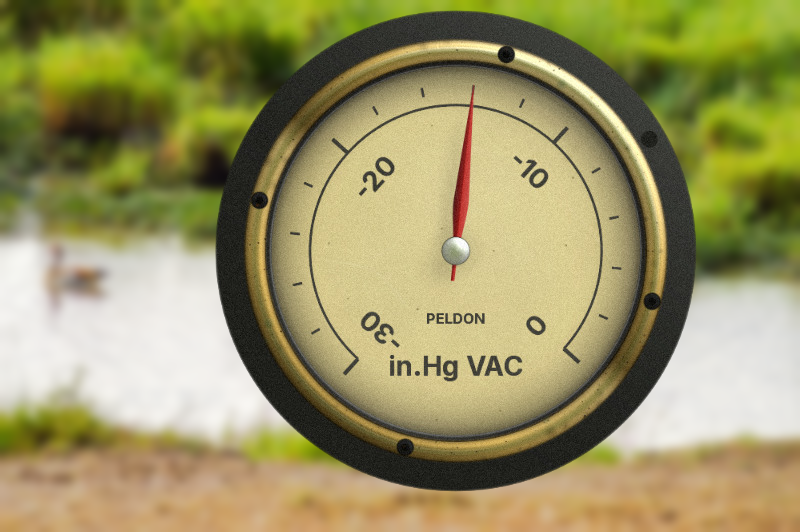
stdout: -14 inHg
